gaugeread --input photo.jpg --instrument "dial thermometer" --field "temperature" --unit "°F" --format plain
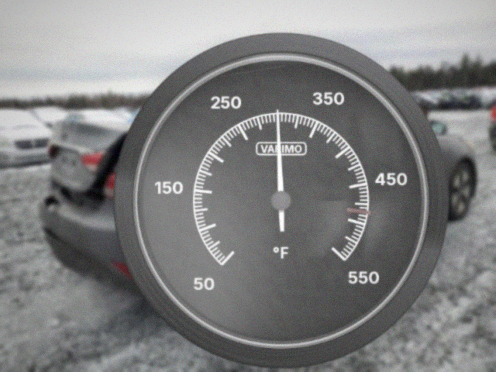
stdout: 300 °F
